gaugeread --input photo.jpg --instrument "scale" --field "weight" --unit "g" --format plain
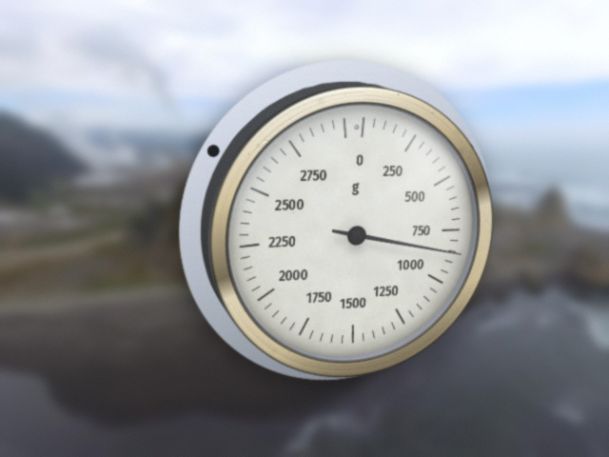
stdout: 850 g
